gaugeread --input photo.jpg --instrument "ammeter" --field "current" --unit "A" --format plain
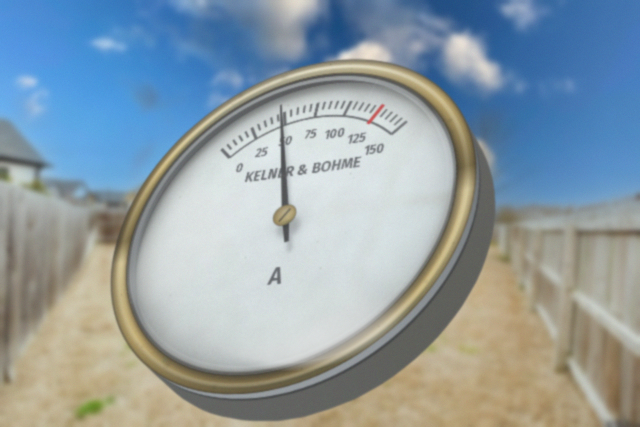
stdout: 50 A
